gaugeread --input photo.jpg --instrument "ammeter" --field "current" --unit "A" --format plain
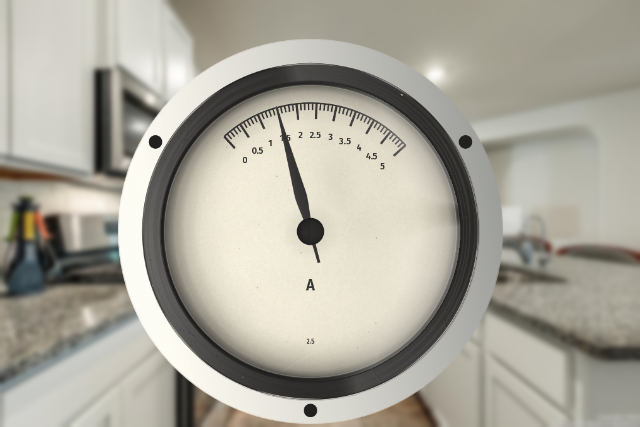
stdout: 1.5 A
